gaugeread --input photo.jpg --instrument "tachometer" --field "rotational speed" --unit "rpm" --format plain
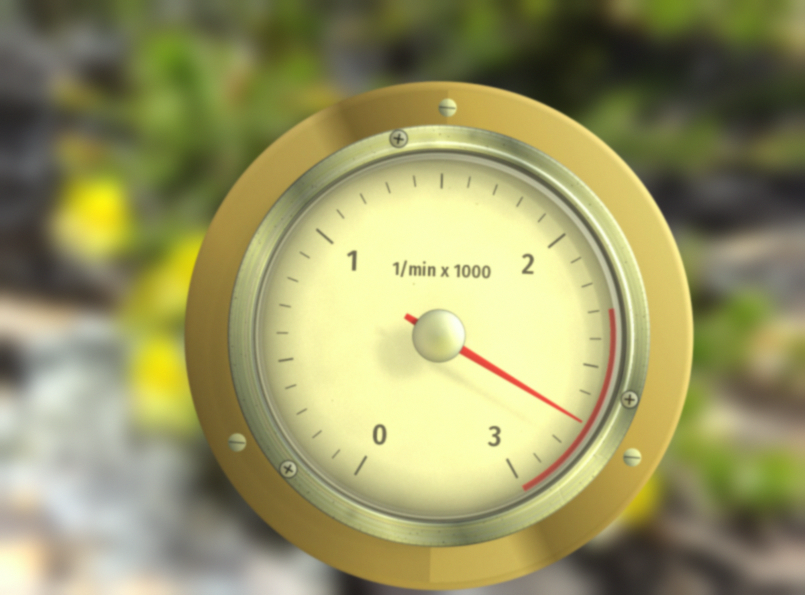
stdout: 2700 rpm
